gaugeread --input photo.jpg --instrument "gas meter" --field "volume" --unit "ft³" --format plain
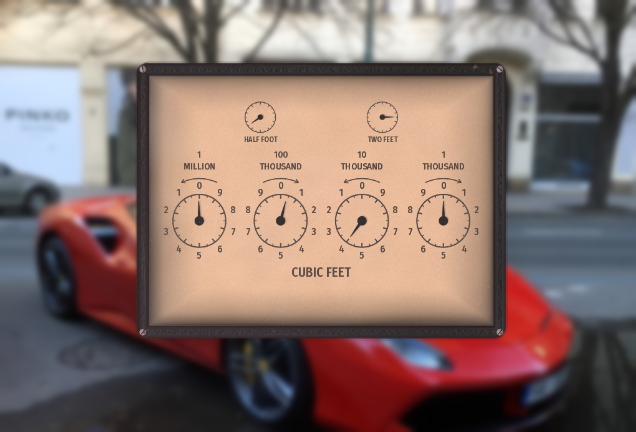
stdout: 4000 ft³
